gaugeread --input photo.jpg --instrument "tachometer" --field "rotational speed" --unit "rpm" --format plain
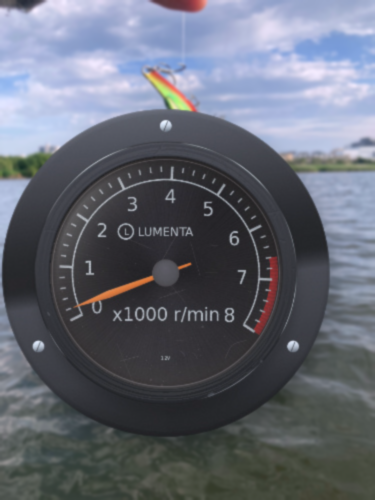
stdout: 200 rpm
